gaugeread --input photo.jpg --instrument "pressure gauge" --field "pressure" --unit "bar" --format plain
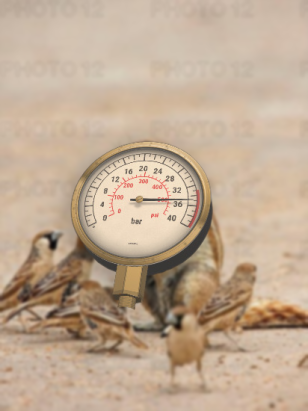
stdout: 35 bar
